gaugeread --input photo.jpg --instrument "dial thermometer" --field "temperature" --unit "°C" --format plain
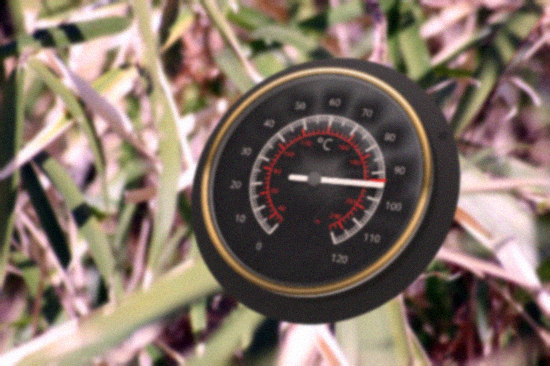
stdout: 95 °C
